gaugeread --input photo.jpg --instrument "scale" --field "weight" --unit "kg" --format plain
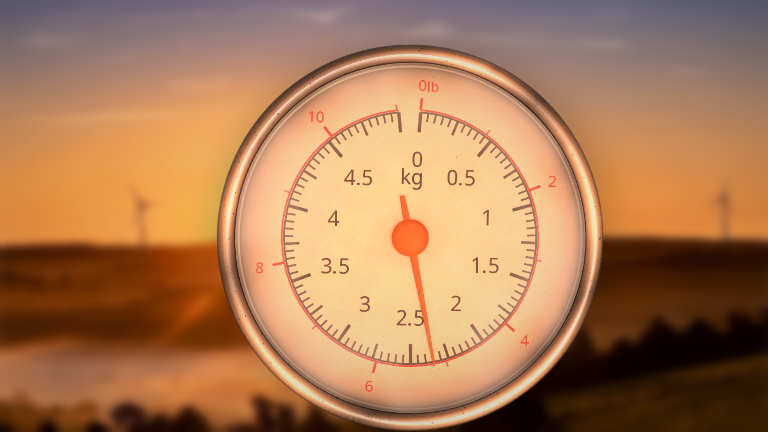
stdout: 2.35 kg
